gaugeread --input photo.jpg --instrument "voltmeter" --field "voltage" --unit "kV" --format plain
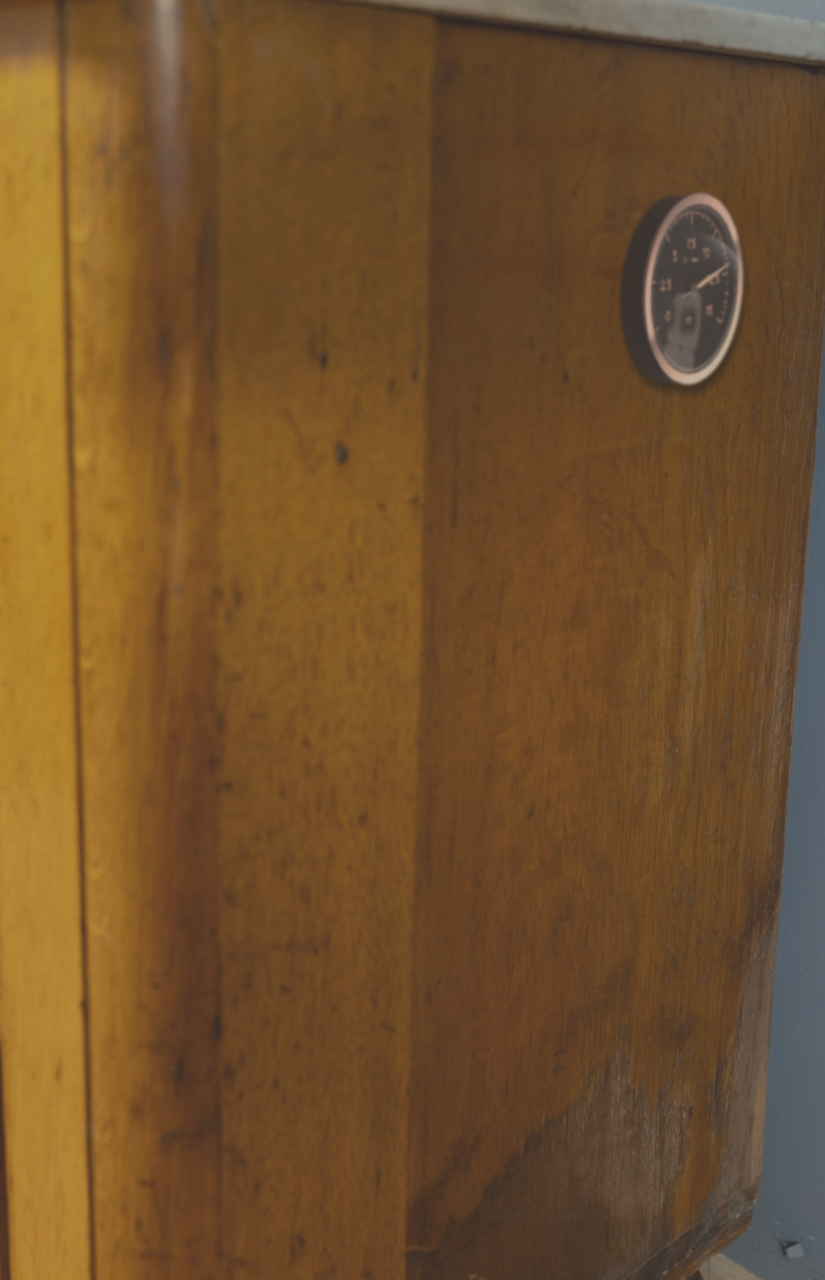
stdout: 12 kV
